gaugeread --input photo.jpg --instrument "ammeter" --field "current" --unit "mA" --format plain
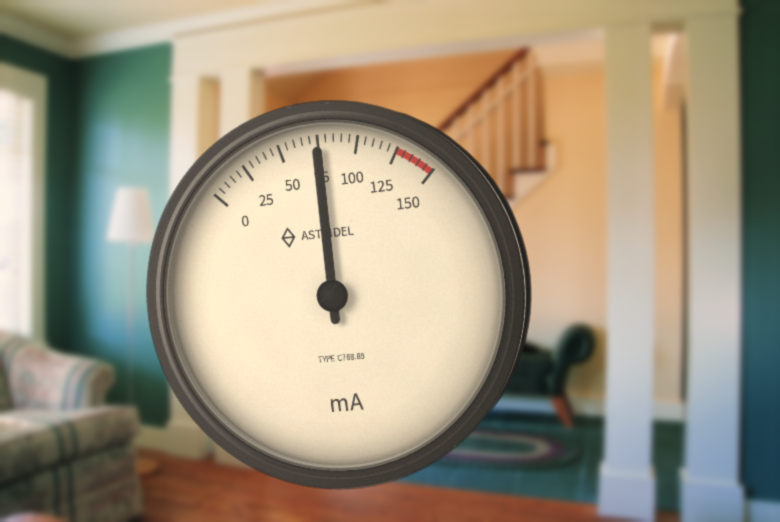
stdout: 75 mA
